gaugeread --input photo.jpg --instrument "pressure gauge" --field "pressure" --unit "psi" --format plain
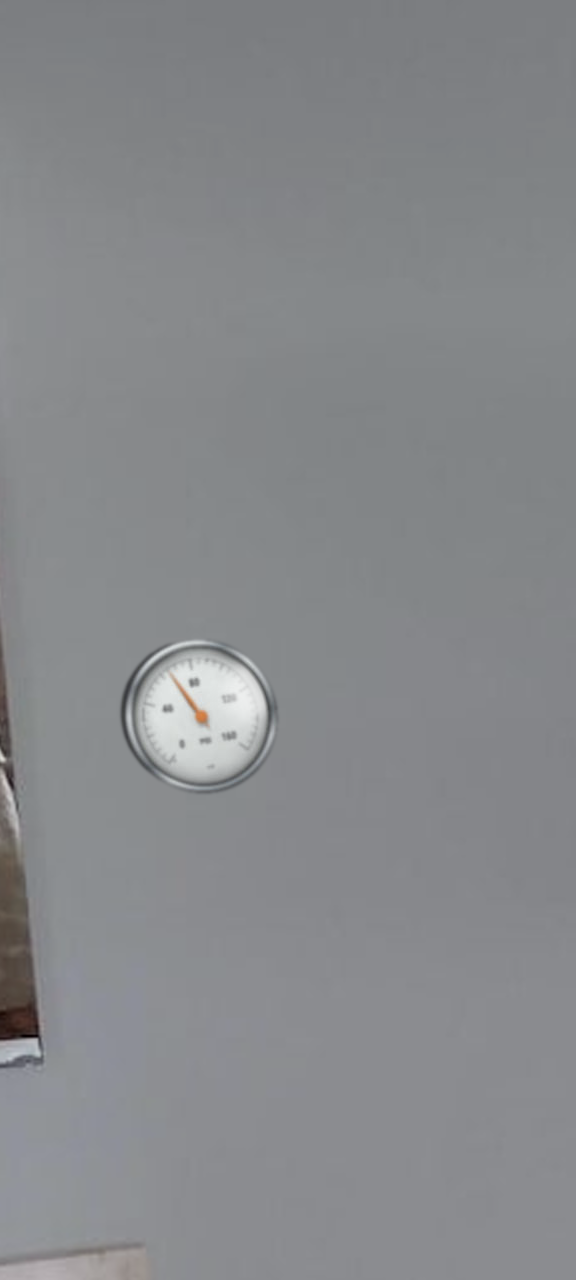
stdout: 65 psi
